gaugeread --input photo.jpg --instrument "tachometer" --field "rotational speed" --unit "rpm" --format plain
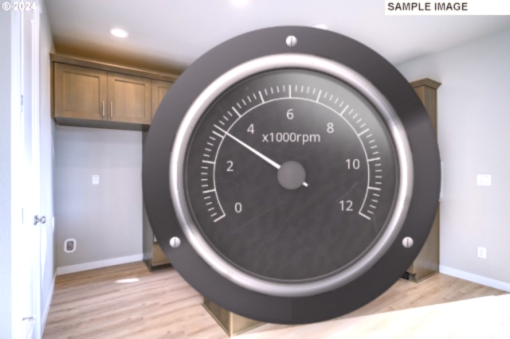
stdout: 3200 rpm
